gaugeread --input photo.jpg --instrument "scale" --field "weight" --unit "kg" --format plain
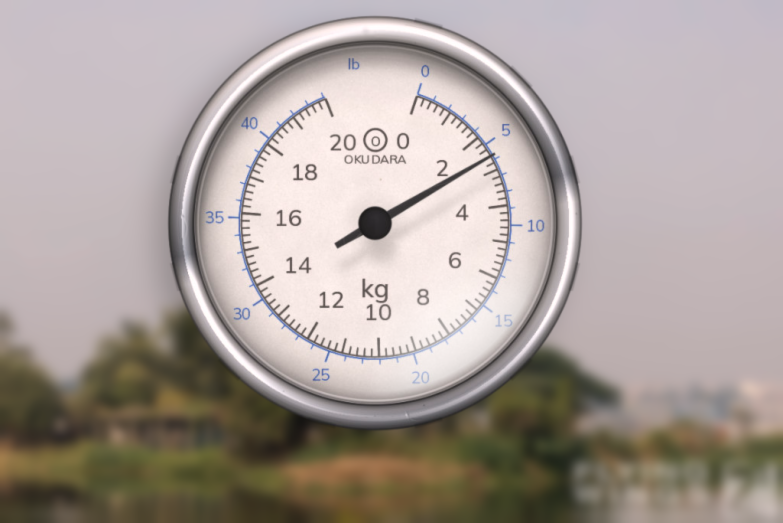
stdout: 2.6 kg
